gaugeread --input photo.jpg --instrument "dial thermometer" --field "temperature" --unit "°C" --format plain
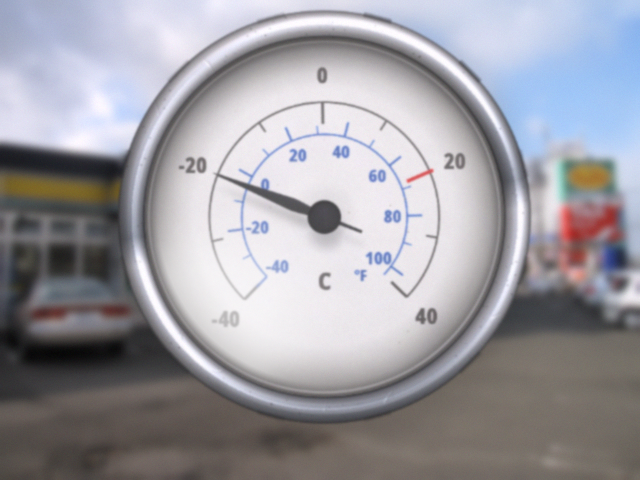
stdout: -20 °C
